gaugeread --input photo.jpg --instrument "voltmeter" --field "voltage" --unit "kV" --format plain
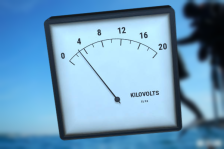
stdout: 3 kV
